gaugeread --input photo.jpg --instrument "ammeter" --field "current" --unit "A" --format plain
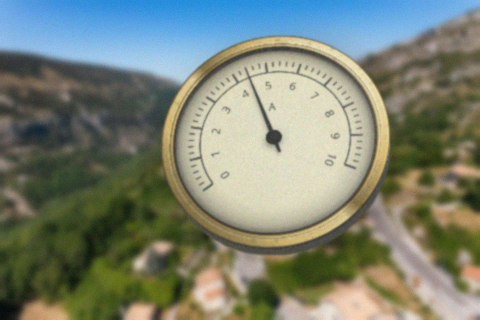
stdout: 4.4 A
